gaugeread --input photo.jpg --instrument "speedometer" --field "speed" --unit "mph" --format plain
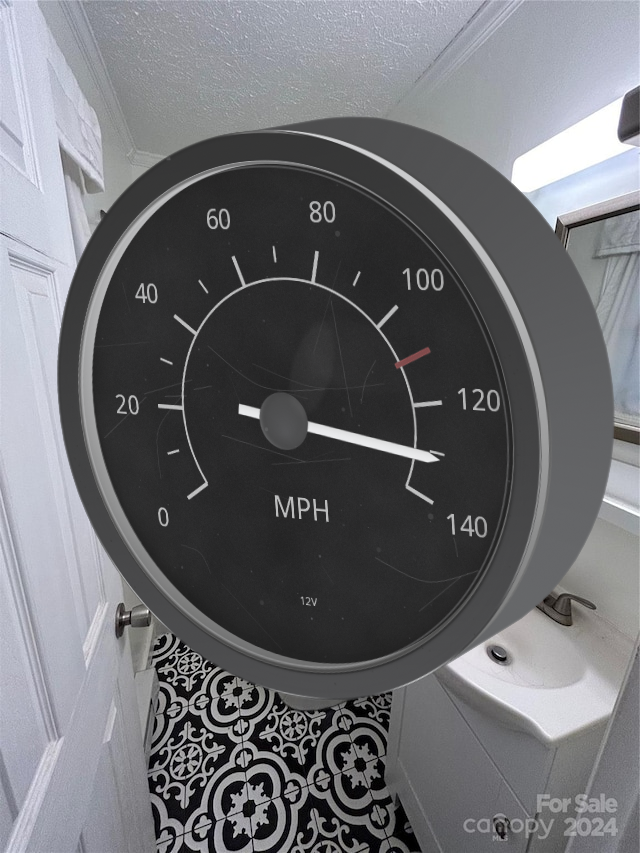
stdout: 130 mph
